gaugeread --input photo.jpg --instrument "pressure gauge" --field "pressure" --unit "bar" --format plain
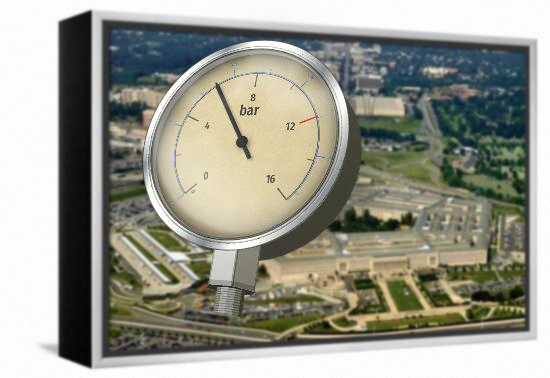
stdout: 6 bar
